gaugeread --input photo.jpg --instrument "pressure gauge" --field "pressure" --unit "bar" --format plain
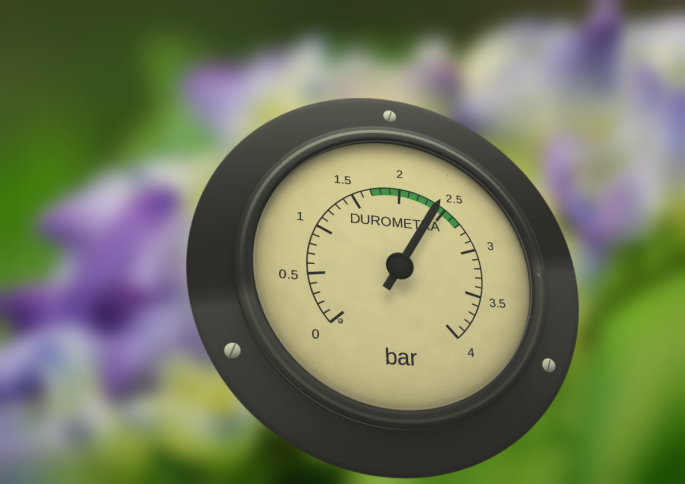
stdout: 2.4 bar
